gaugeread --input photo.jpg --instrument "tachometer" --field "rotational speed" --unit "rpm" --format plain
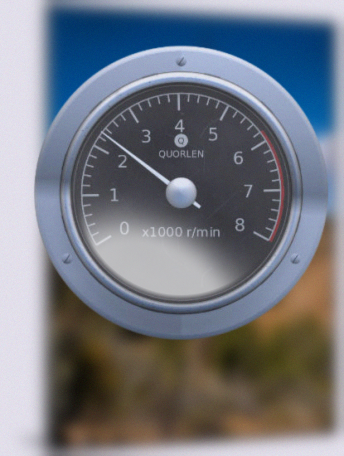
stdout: 2300 rpm
